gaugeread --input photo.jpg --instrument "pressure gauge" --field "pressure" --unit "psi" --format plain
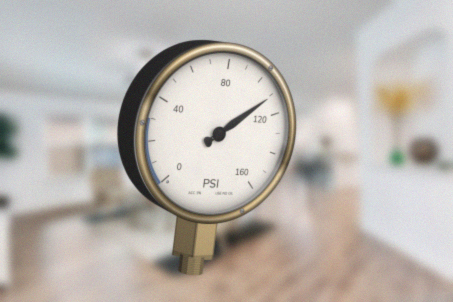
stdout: 110 psi
